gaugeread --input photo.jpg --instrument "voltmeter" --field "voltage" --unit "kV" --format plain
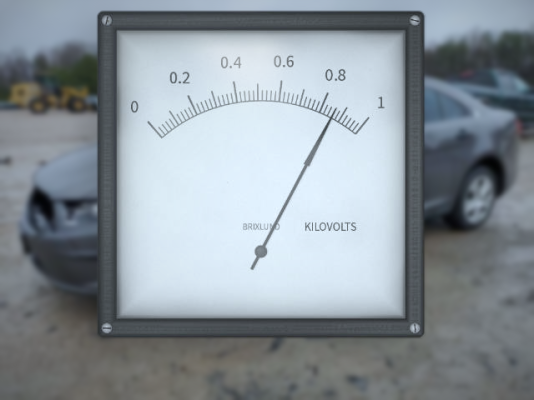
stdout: 0.86 kV
